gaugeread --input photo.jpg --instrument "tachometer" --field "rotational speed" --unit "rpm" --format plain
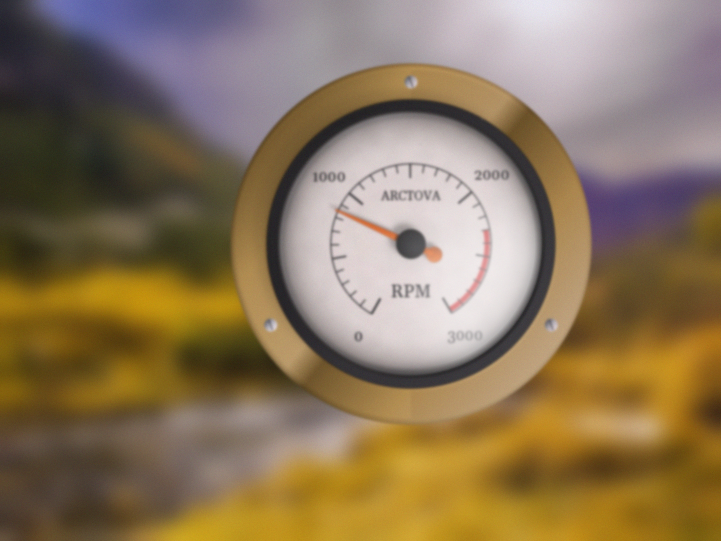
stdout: 850 rpm
